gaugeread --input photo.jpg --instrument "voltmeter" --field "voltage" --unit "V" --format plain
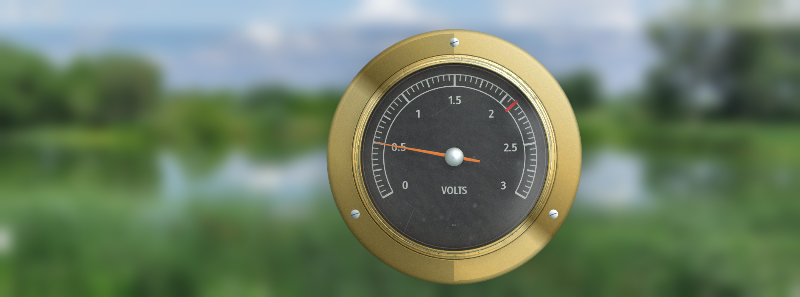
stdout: 0.5 V
